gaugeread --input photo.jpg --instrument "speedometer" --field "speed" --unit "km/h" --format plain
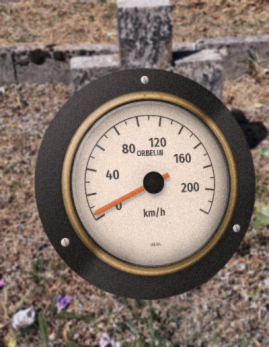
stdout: 5 km/h
